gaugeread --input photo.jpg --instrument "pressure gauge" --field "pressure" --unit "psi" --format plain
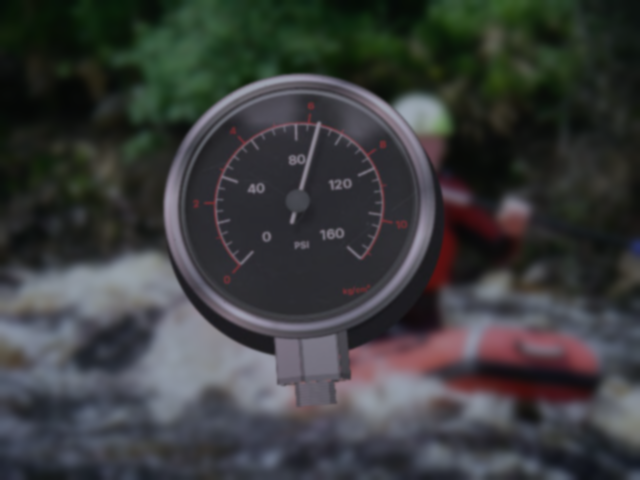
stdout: 90 psi
